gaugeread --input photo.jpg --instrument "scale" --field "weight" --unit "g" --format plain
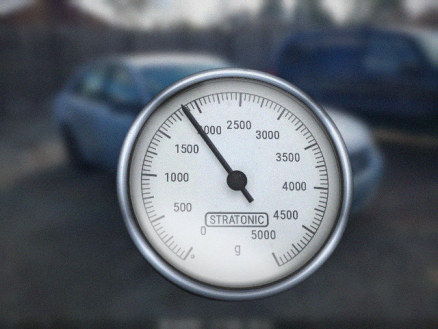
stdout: 1850 g
